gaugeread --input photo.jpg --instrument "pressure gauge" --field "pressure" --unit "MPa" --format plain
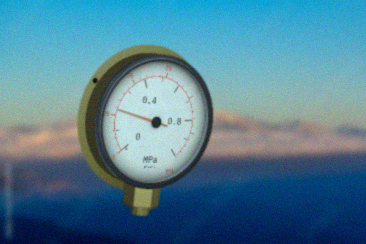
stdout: 0.2 MPa
